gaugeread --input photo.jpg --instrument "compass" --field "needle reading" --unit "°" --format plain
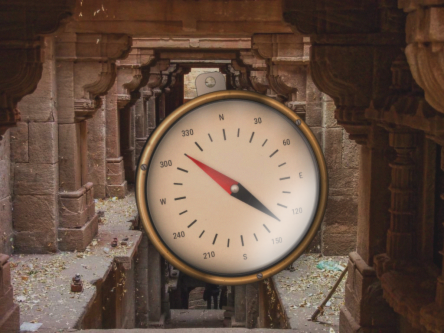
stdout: 315 °
